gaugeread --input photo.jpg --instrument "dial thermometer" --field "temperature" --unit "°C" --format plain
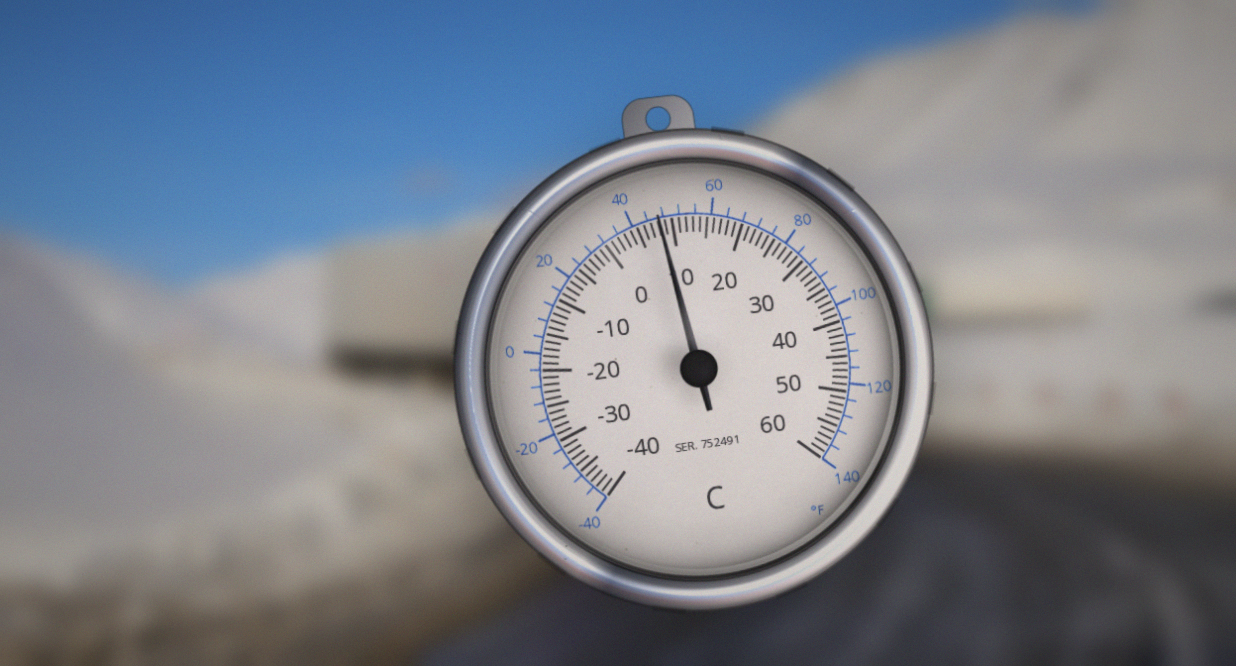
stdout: 8 °C
